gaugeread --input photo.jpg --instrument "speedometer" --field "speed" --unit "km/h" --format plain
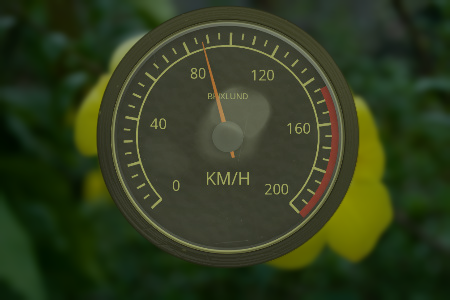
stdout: 87.5 km/h
